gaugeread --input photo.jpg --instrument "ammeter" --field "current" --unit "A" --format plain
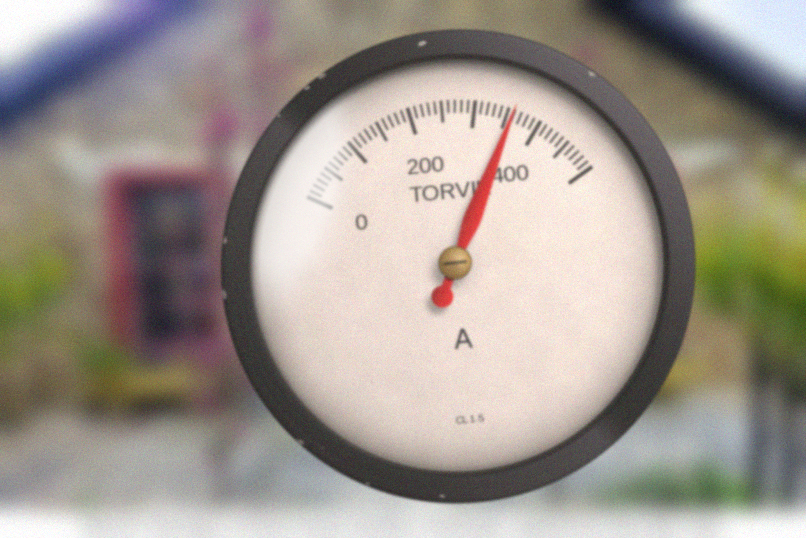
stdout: 360 A
